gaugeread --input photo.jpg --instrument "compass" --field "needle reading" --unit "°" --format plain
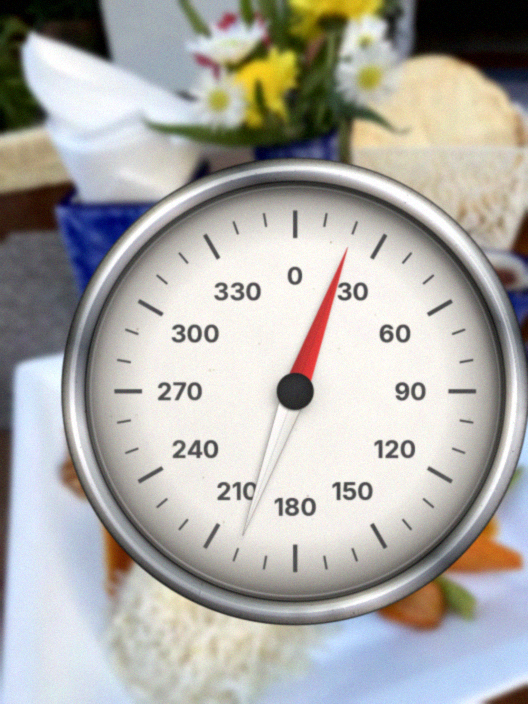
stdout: 20 °
